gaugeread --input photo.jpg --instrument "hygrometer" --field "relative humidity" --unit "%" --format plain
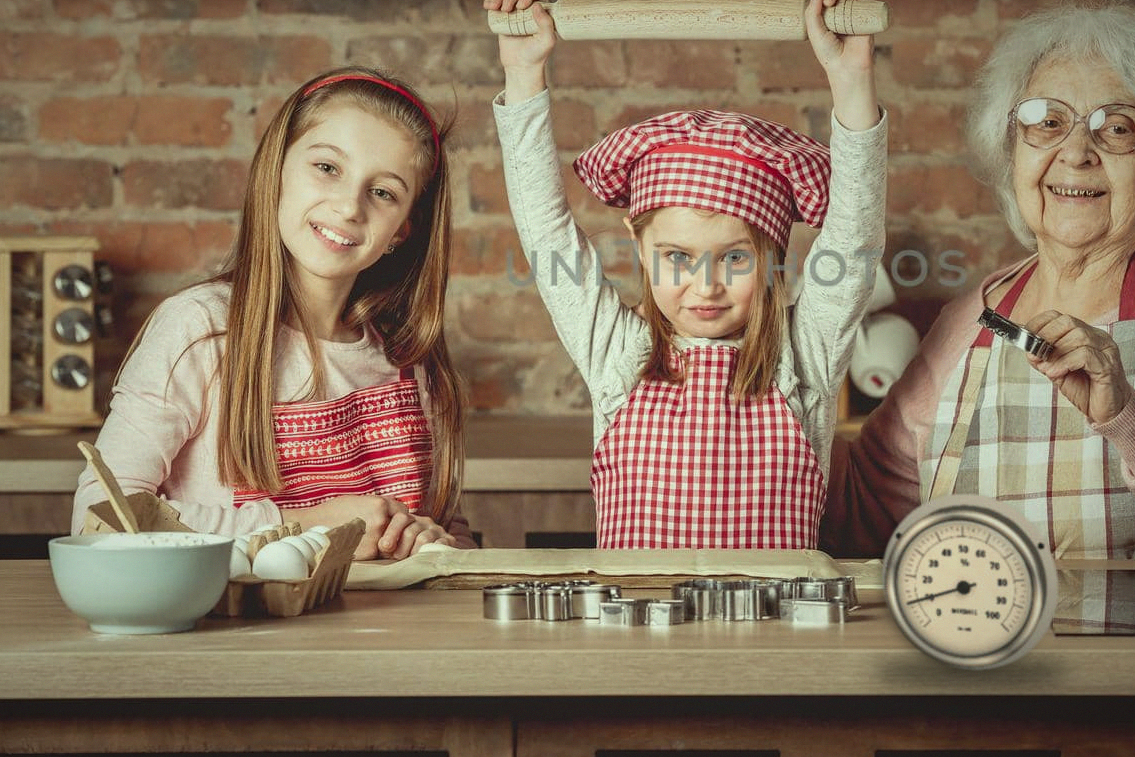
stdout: 10 %
